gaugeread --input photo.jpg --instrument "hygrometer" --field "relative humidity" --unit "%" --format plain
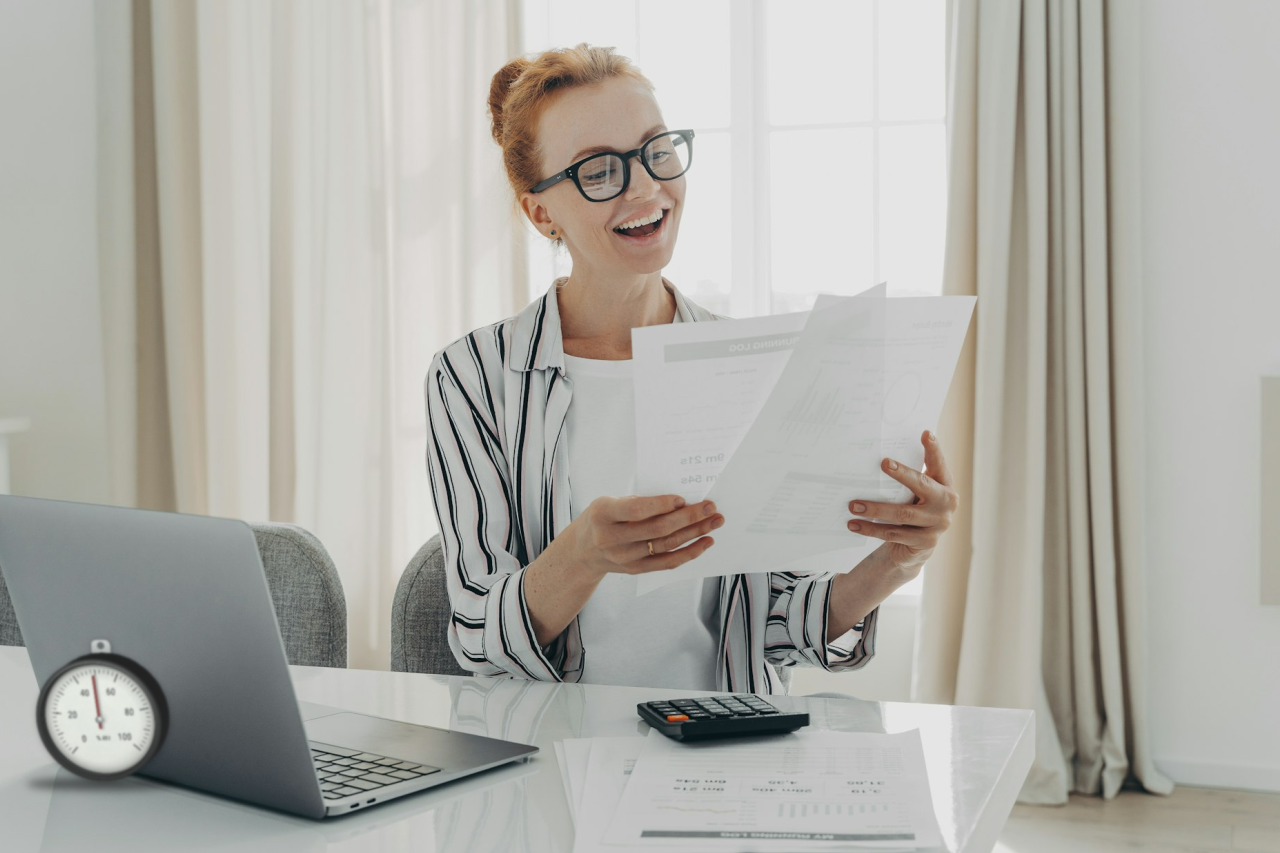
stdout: 50 %
